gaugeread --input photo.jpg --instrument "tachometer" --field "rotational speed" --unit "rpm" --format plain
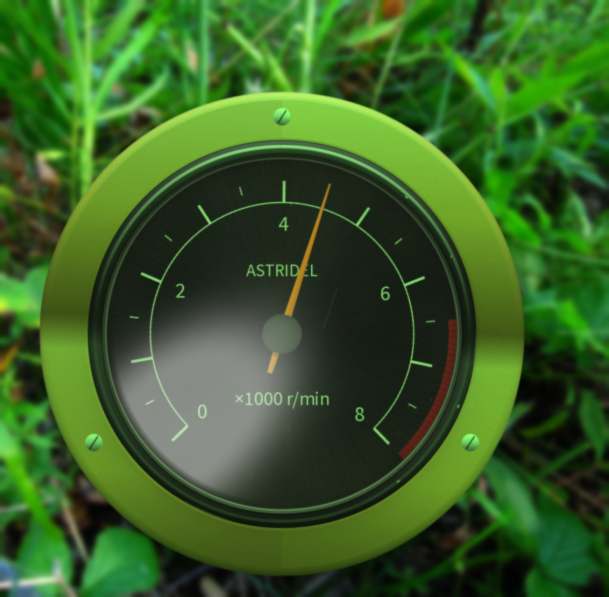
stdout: 4500 rpm
